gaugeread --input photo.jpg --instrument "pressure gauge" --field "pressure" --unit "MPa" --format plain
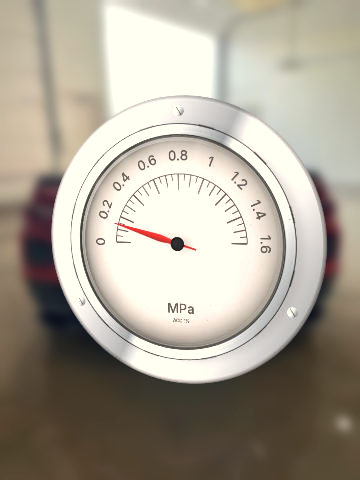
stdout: 0.15 MPa
